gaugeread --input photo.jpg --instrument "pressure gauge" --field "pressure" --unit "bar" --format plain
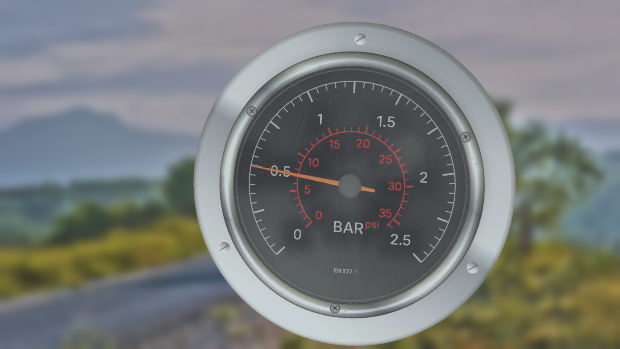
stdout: 0.5 bar
